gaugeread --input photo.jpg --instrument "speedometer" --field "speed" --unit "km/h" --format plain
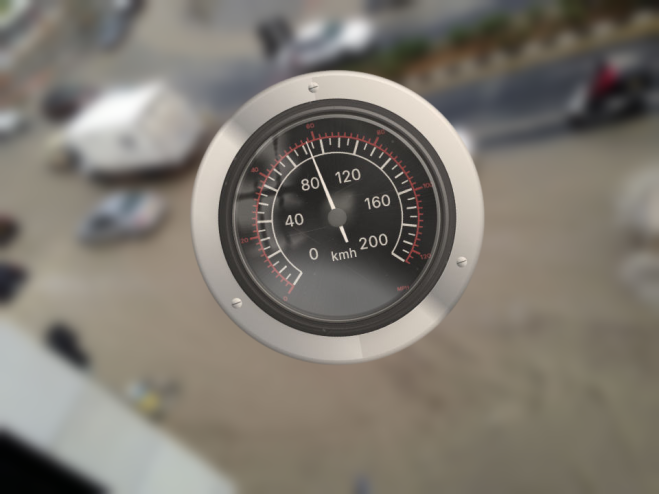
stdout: 92.5 km/h
